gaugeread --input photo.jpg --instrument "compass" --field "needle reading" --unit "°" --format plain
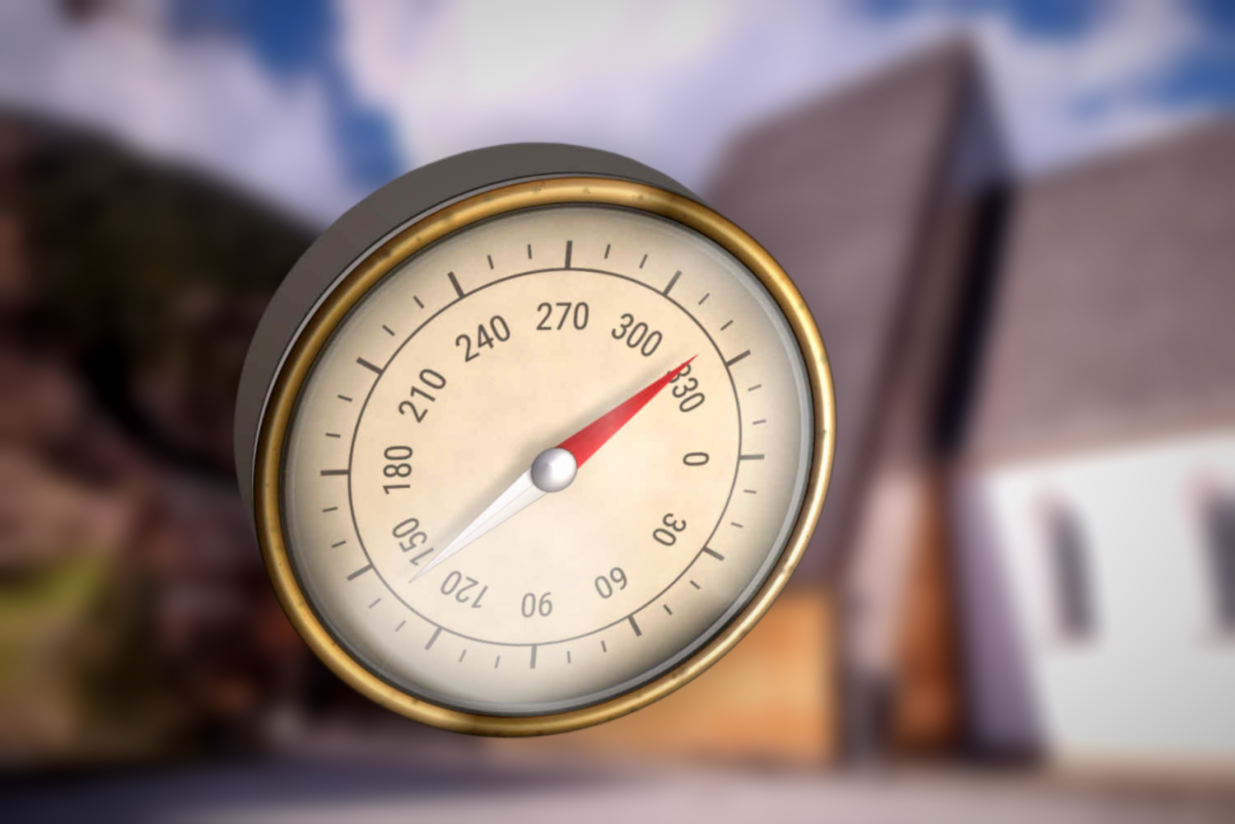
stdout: 320 °
